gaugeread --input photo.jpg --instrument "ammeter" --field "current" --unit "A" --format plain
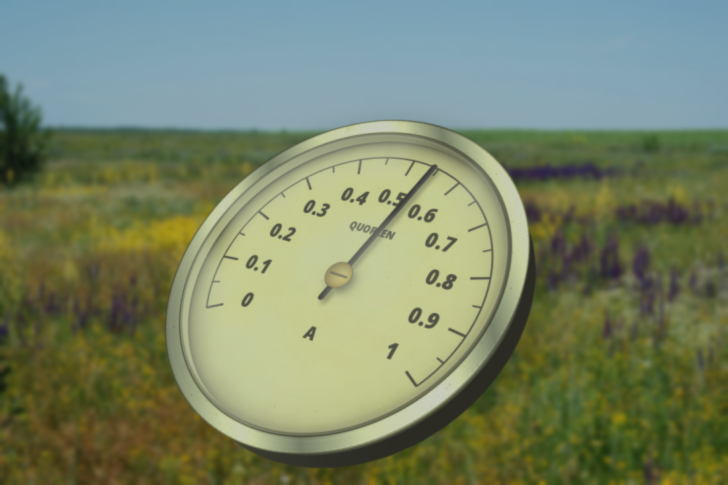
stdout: 0.55 A
